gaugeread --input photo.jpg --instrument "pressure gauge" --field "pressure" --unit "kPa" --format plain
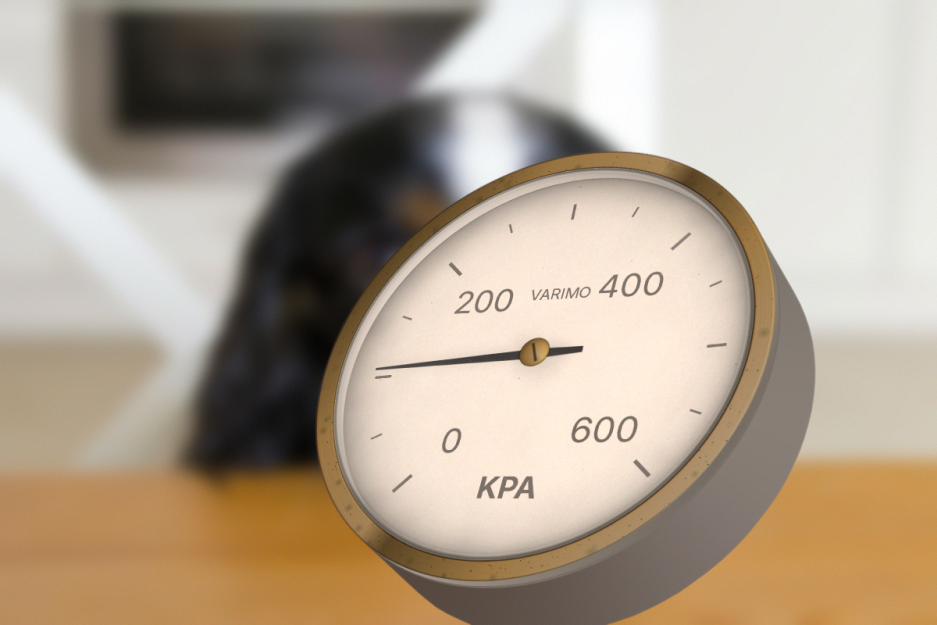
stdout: 100 kPa
